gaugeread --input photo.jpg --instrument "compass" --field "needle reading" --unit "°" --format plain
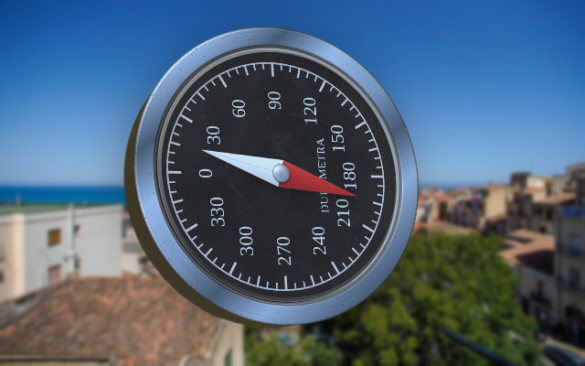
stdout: 195 °
